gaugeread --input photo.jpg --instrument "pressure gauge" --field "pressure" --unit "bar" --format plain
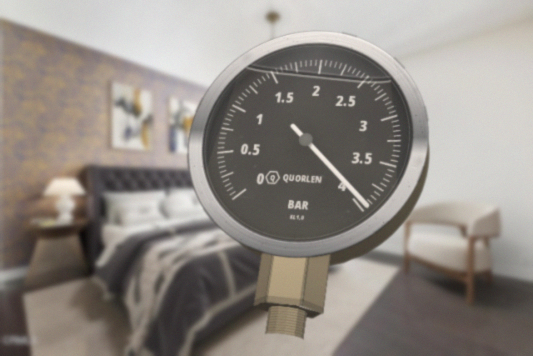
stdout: 3.95 bar
